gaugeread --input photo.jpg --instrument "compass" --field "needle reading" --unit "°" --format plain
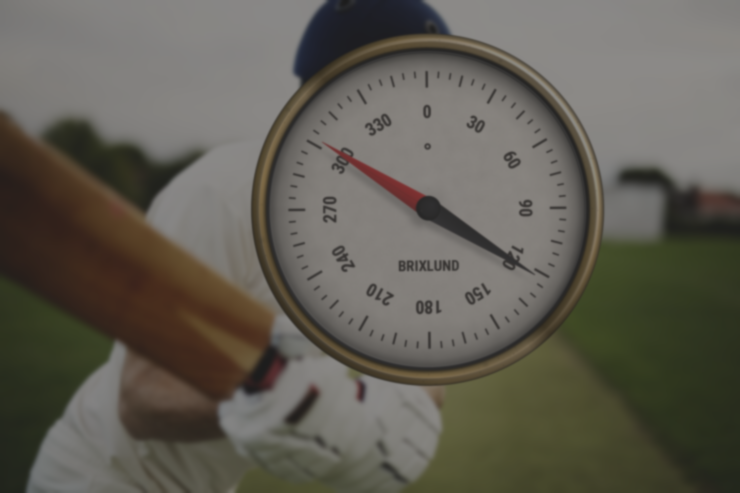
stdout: 302.5 °
